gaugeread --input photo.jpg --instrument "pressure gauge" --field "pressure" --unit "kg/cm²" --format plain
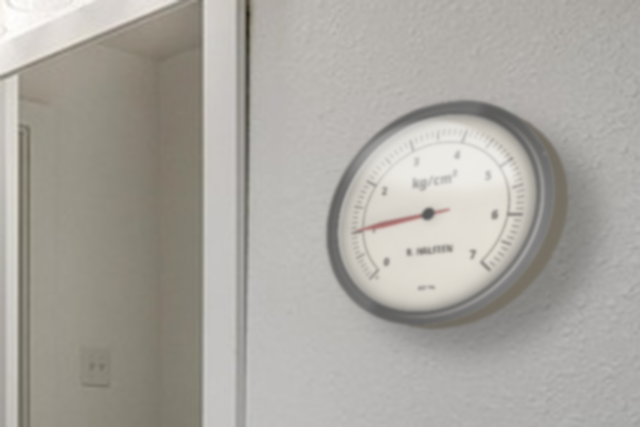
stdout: 1 kg/cm²
